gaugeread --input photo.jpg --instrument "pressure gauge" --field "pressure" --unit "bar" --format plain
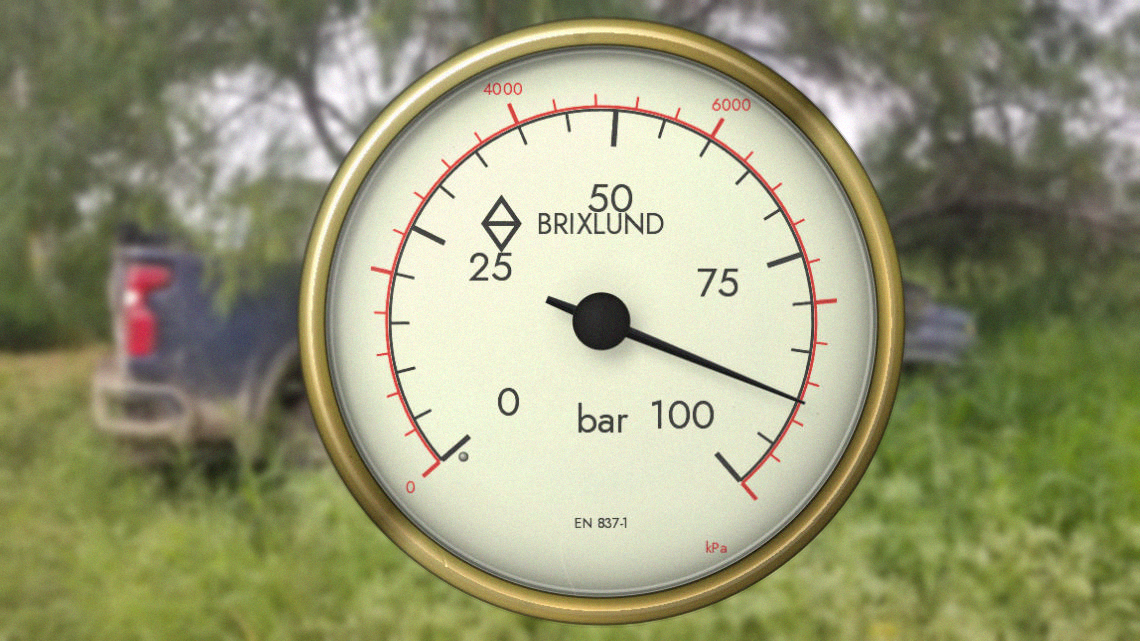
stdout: 90 bar
